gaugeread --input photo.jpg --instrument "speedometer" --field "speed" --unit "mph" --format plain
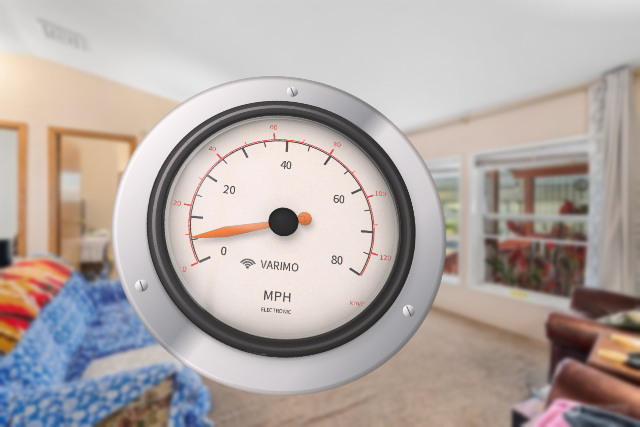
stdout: 5 mph
